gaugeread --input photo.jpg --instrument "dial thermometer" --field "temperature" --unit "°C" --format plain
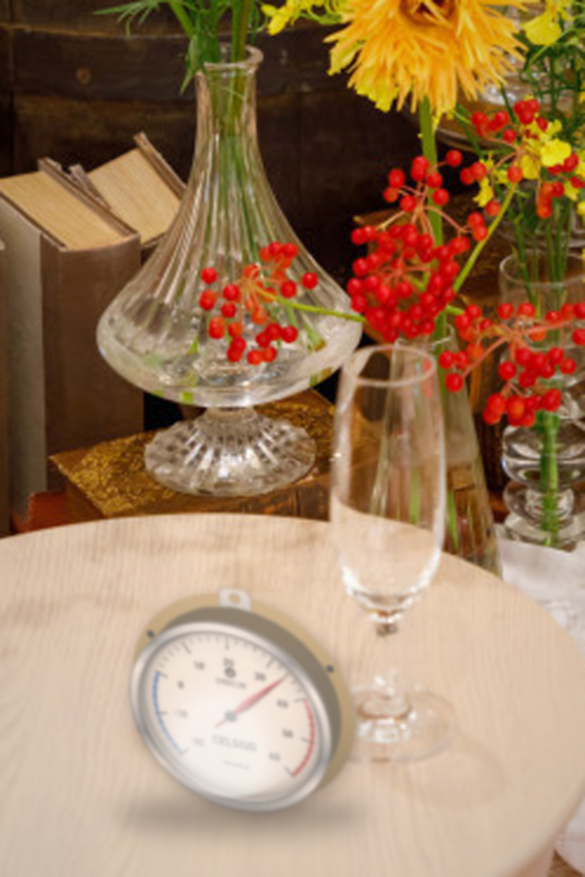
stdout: 34 °C
